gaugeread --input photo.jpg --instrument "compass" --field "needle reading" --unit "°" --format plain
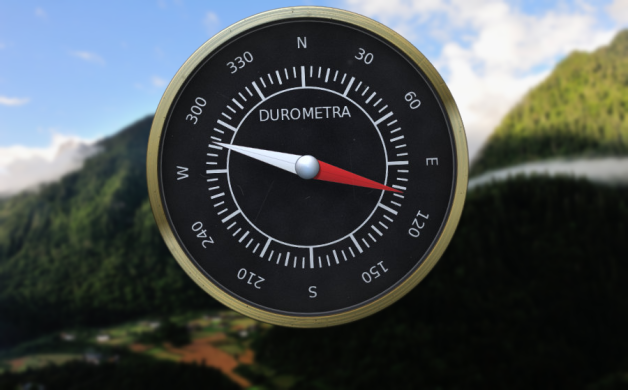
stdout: 107.5 °
